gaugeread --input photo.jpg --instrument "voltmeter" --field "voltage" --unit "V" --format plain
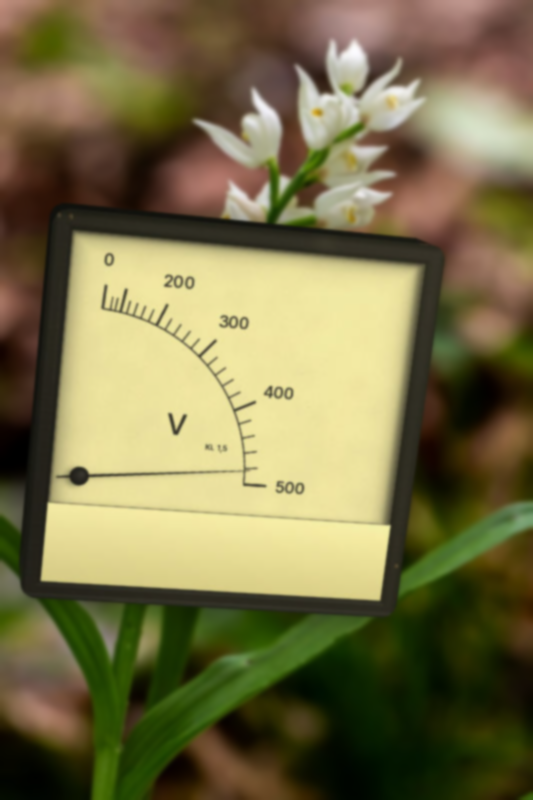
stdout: 480 V
